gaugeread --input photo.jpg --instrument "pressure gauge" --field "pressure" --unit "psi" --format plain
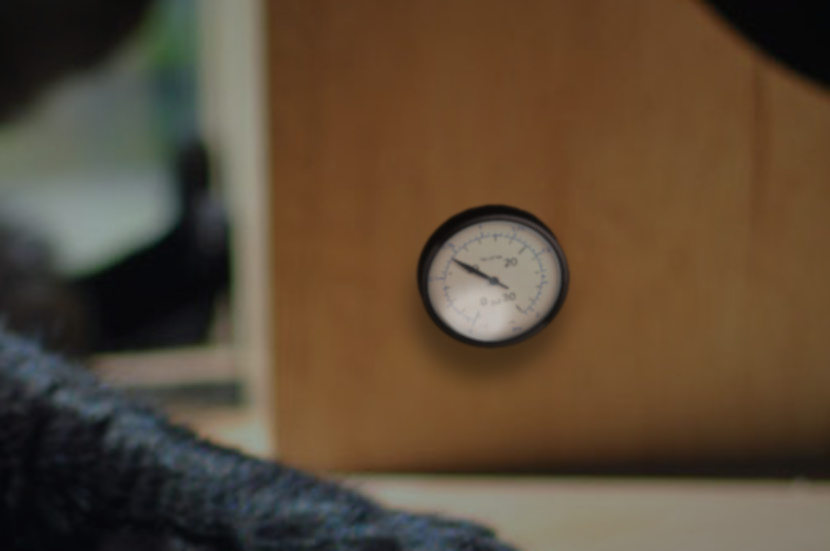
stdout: 10 psi
